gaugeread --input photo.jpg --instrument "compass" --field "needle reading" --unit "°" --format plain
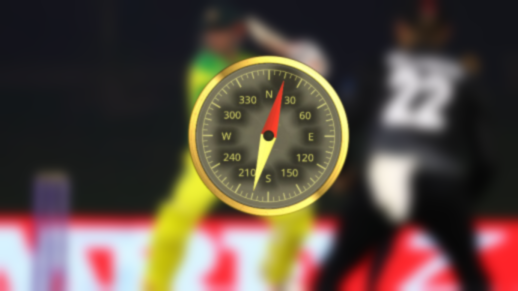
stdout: 15 °
